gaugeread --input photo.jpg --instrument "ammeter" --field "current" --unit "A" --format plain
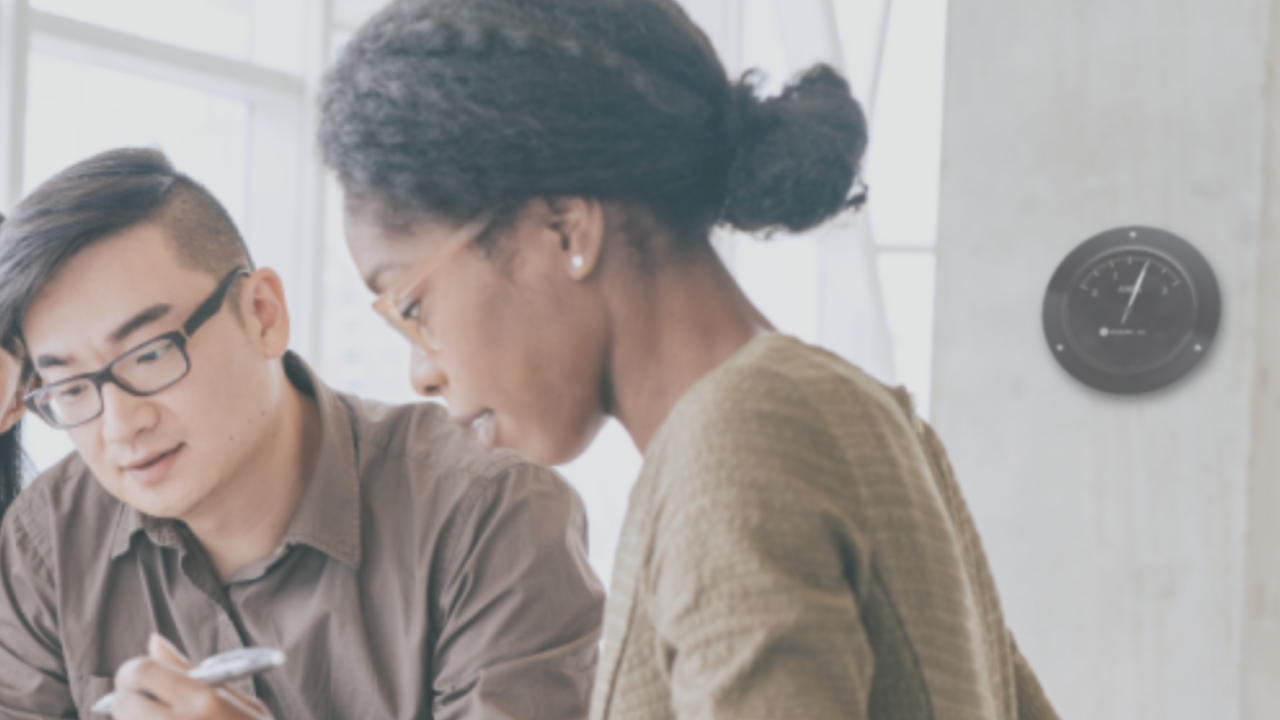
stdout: 2 A
